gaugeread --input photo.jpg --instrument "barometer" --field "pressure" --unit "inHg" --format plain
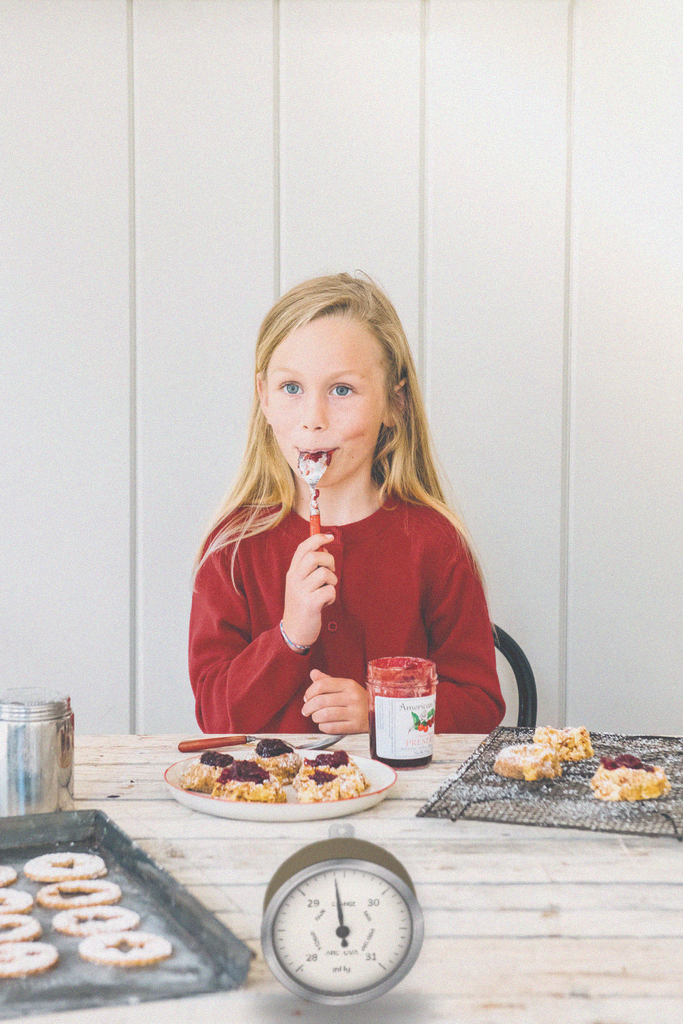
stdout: 29.4 inHg
